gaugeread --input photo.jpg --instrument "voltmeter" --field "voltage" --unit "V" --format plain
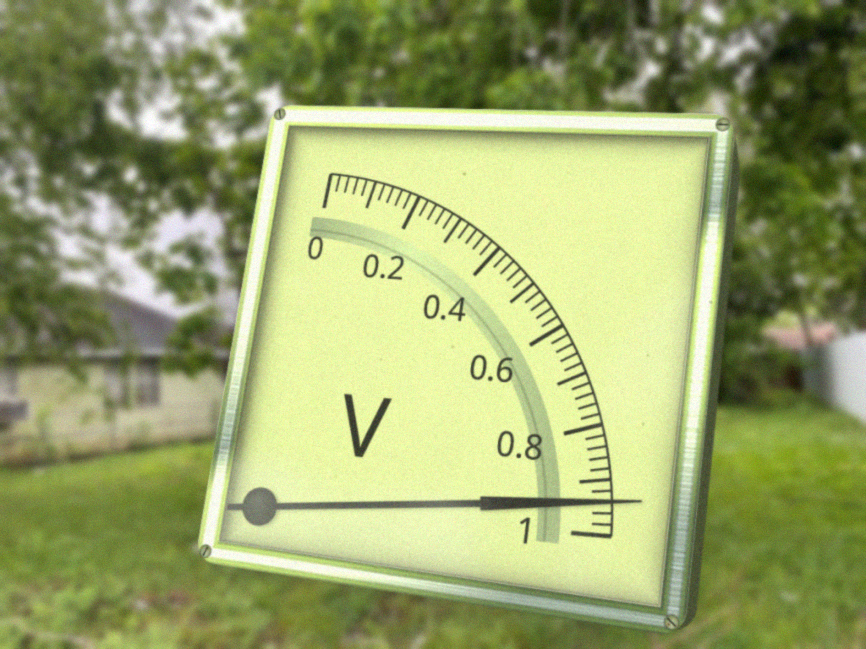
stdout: 0.94 V
